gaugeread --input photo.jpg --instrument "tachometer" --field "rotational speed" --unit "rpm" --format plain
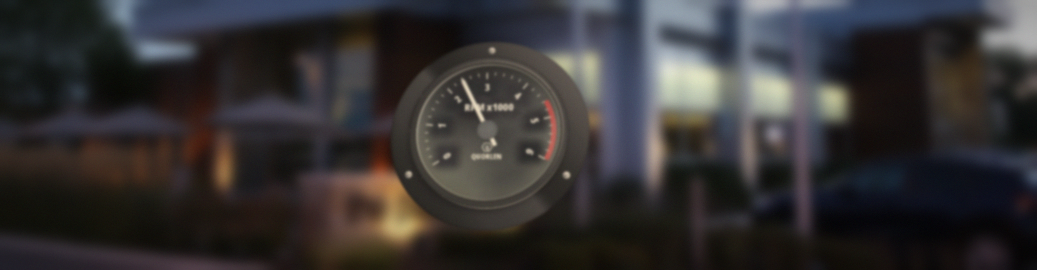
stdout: 2400 rpm
